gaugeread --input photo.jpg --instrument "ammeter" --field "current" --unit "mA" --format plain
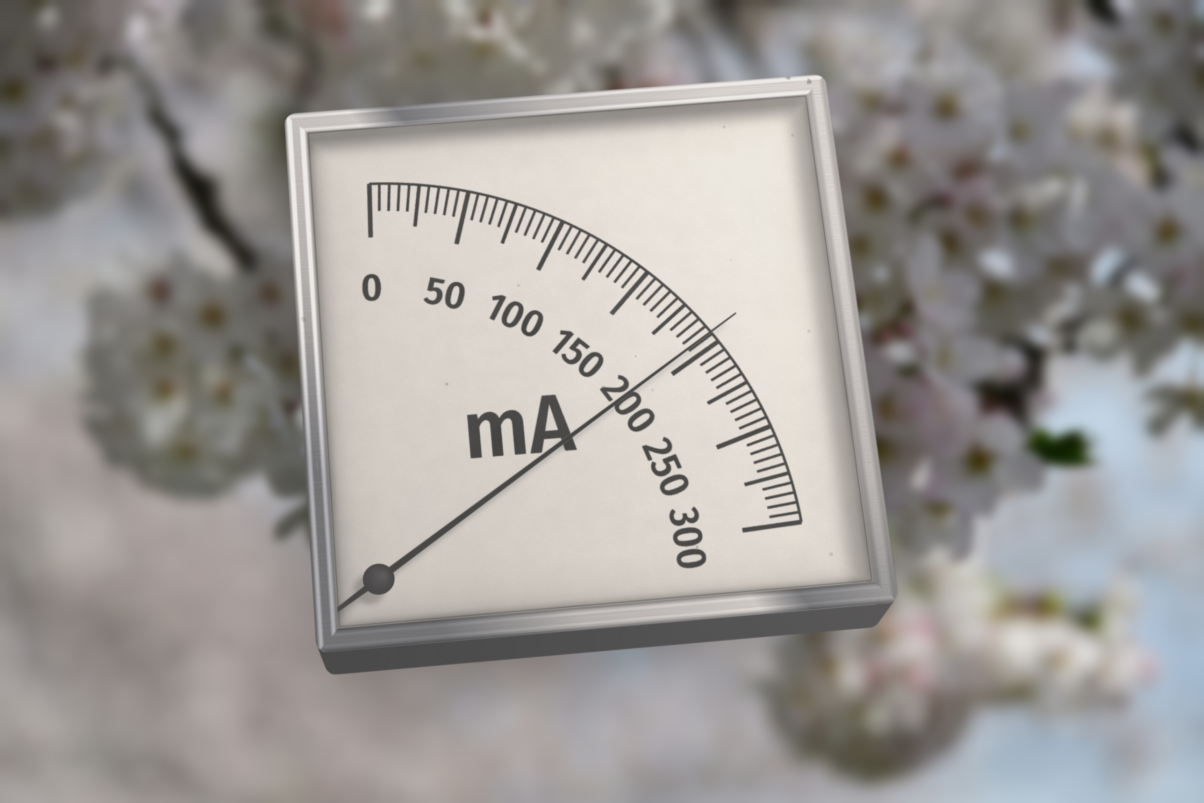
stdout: 195 mA
